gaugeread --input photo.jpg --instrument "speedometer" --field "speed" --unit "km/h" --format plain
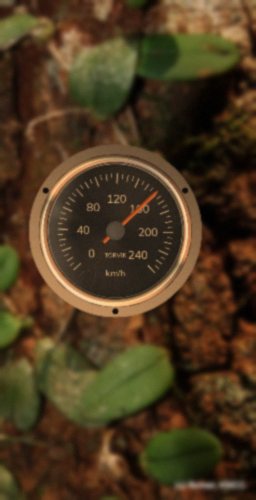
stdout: 160 km/h
